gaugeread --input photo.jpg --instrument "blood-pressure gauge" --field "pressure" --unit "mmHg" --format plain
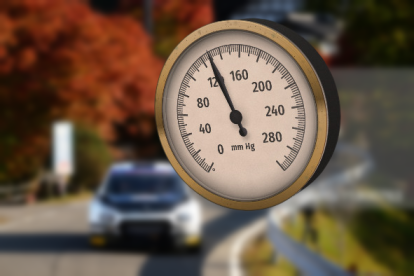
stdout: 130 mmHg
